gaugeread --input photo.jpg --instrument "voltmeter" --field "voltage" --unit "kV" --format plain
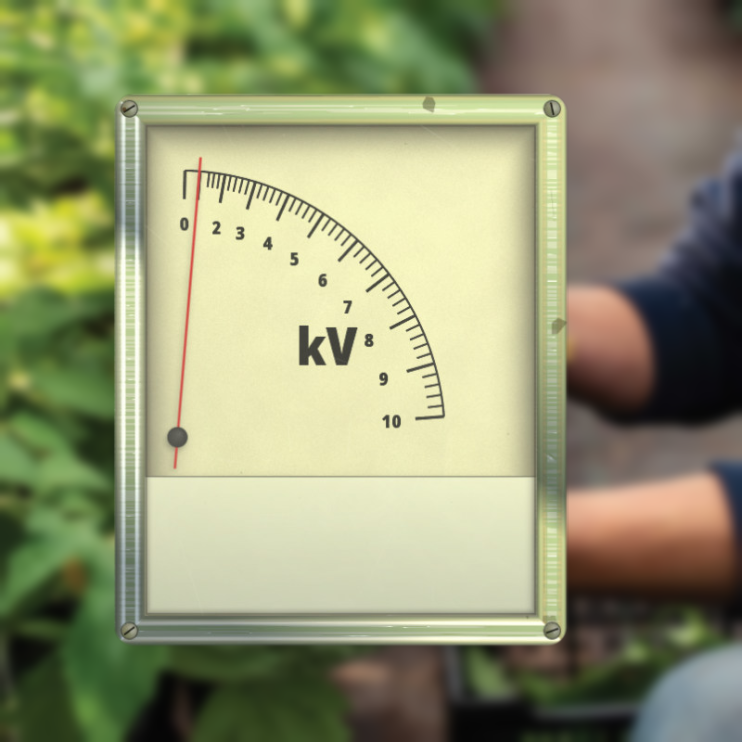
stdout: 1 kV
